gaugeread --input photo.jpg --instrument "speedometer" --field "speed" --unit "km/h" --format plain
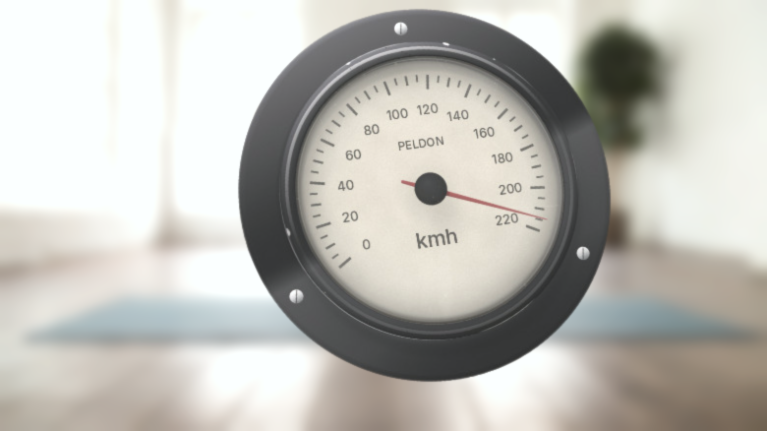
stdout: 215 km/h
